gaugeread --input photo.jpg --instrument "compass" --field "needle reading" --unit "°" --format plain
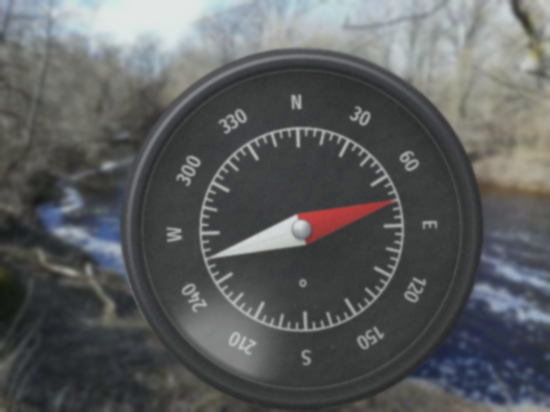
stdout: 75 °
